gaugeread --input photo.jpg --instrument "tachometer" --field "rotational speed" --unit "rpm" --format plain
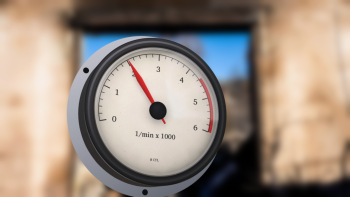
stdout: 2000 rpm
